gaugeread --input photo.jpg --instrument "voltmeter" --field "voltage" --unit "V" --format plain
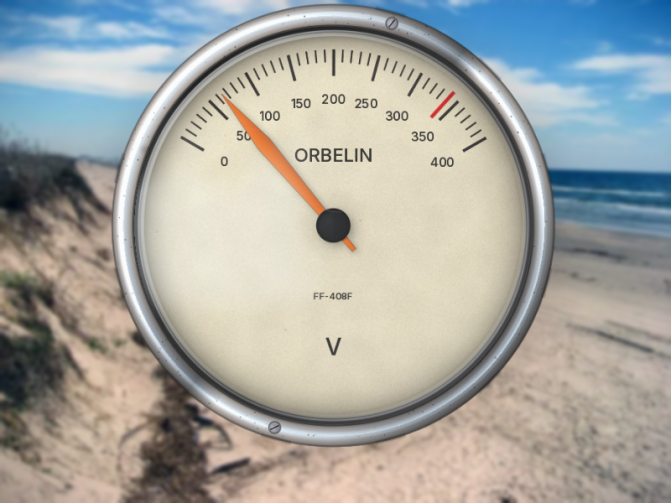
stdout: 65 V
